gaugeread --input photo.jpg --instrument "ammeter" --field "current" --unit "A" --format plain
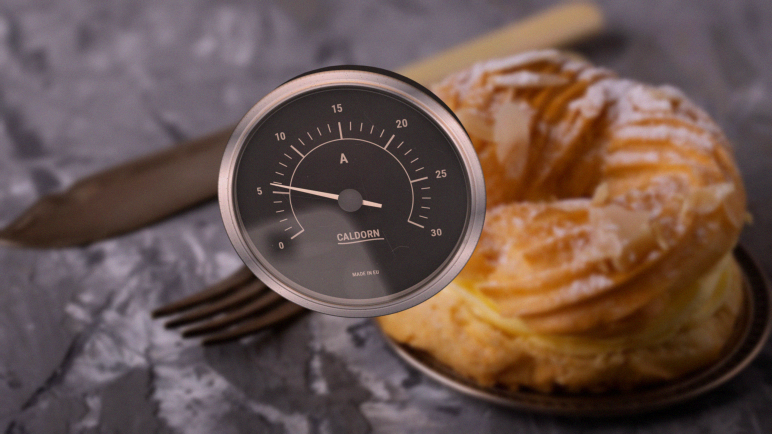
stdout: 6 A
